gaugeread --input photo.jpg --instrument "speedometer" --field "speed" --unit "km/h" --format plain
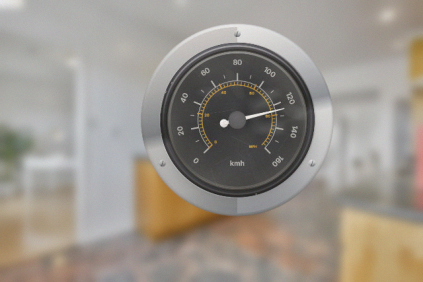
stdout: 125 km/h
